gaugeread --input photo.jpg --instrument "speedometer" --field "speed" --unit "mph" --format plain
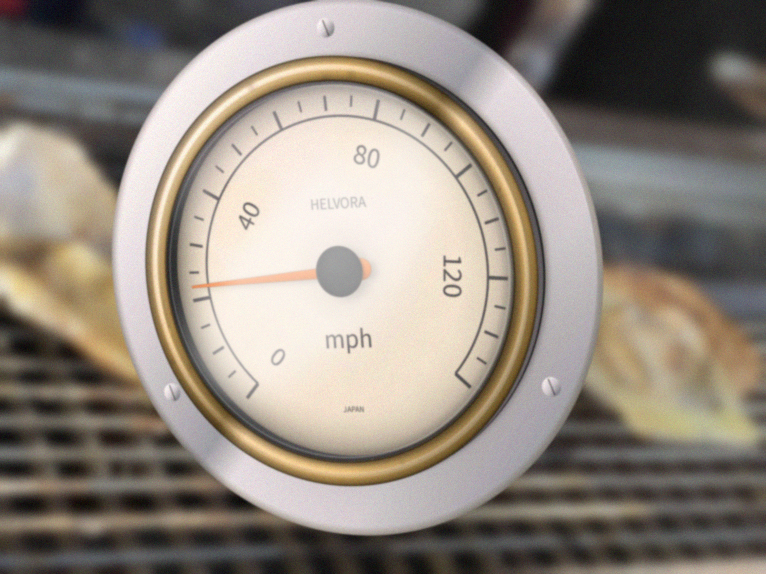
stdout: 22.5 mph
